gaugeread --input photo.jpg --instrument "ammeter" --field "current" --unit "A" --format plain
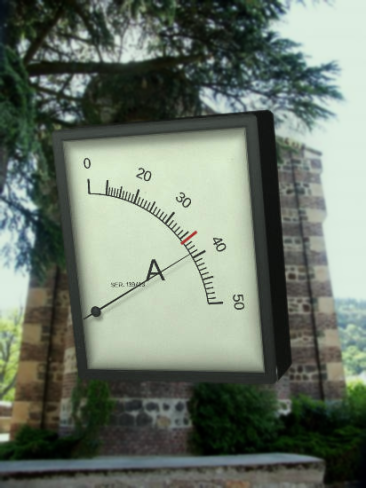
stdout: 39 A
